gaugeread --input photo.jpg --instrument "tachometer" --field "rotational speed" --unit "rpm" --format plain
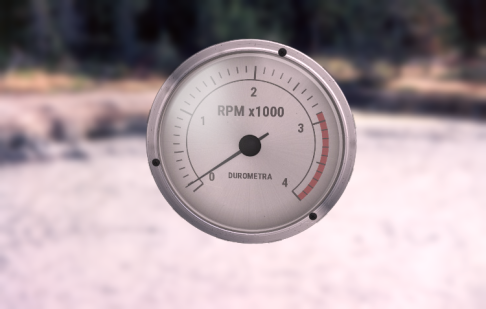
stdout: 100 rpm
